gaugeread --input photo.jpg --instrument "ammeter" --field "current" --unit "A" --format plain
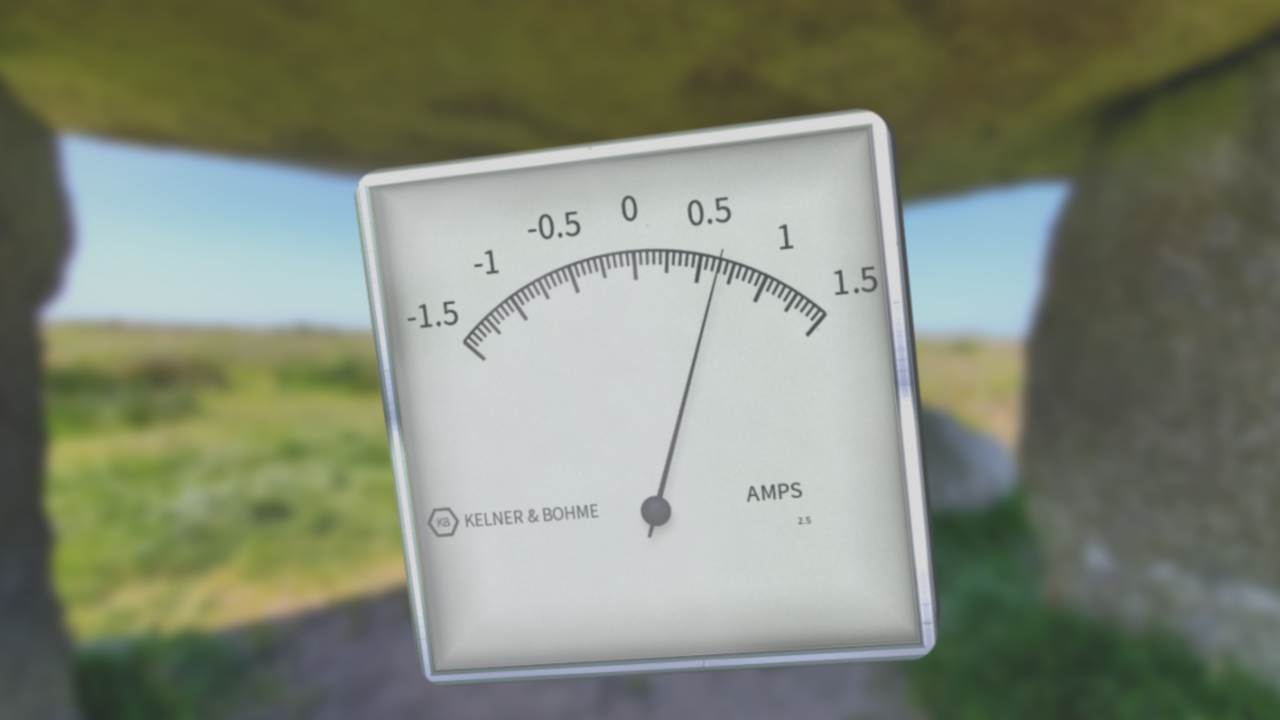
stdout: 0.65 A
